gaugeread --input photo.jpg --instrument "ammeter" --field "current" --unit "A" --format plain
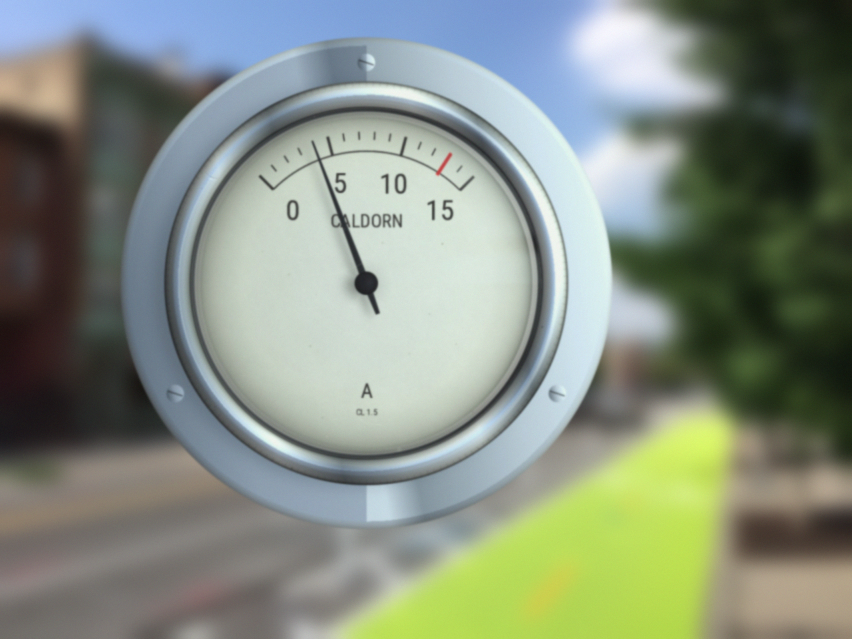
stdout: 4 A
